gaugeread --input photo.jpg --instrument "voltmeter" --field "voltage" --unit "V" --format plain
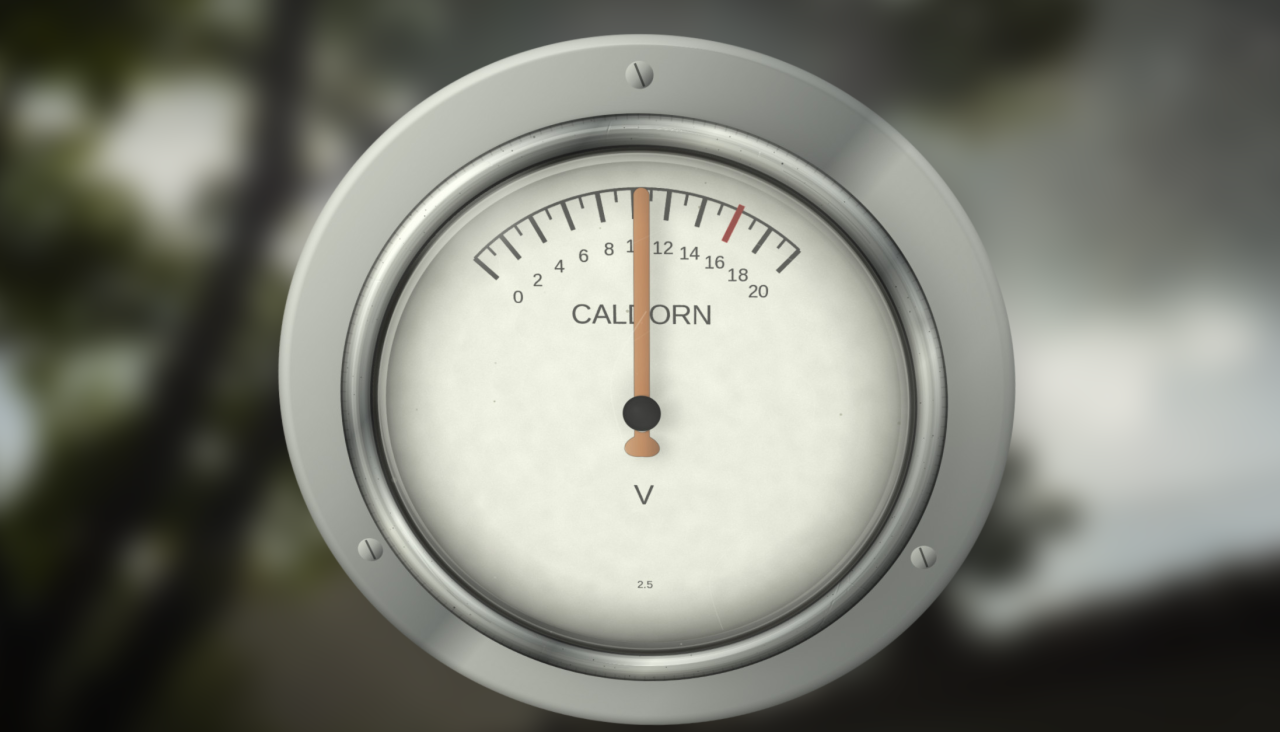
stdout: 10.5 V
